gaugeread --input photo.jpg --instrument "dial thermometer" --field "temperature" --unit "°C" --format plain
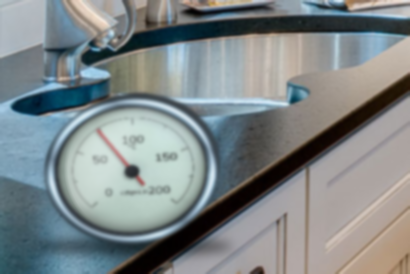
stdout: 75 °C
